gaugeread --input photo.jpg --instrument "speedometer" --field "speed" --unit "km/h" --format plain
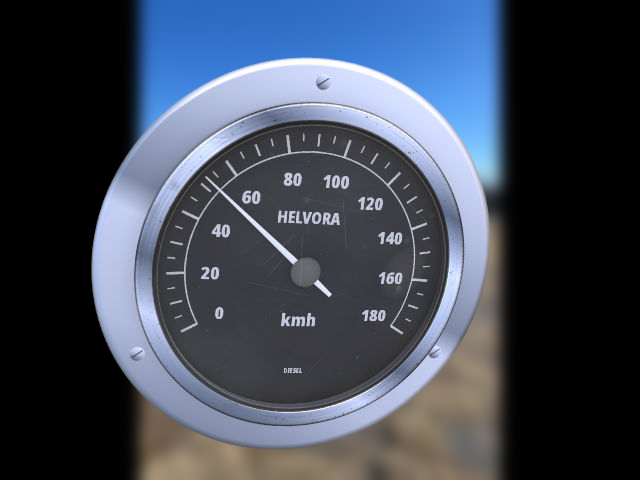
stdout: 52.5 km/h
